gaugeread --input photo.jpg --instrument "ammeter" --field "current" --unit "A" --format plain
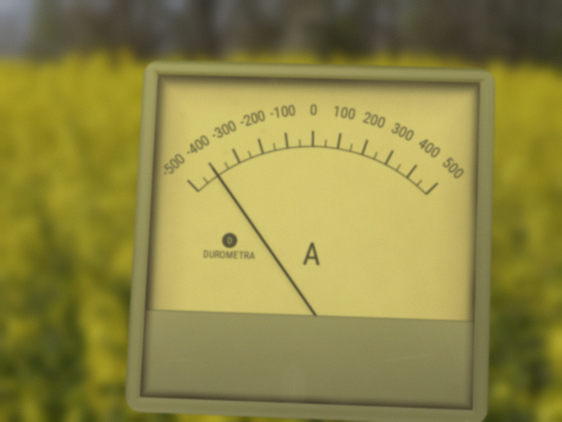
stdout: -400 A
